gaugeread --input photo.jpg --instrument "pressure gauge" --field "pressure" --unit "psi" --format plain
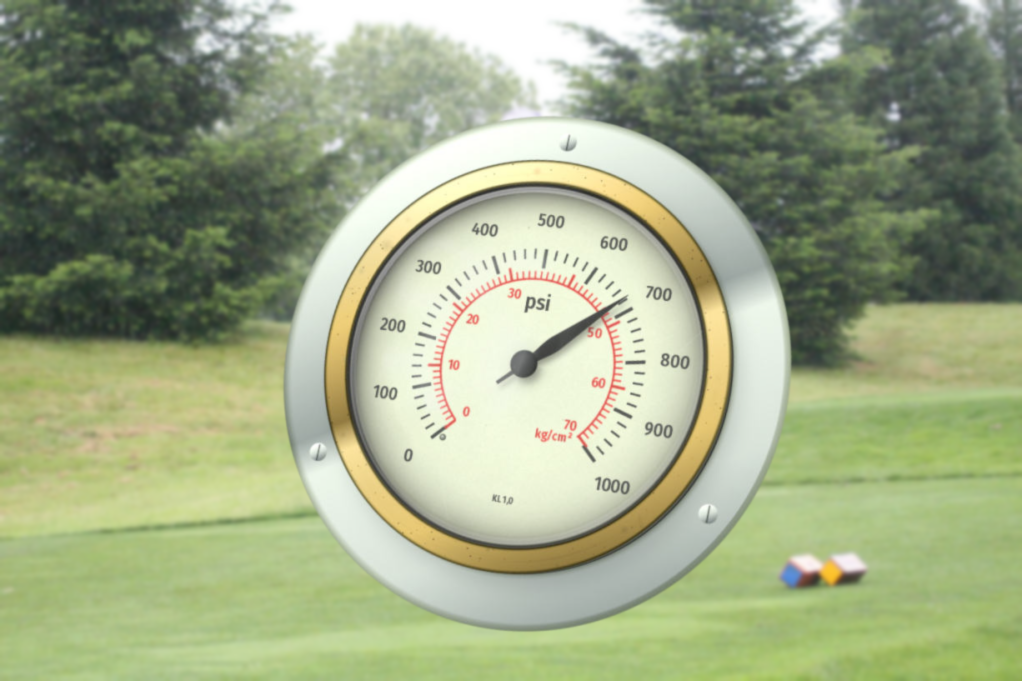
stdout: 680 psi
